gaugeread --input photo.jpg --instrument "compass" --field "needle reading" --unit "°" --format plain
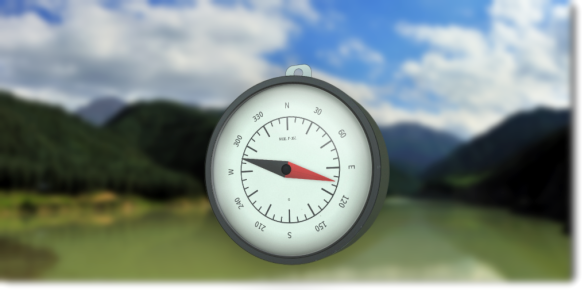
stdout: 105 °
